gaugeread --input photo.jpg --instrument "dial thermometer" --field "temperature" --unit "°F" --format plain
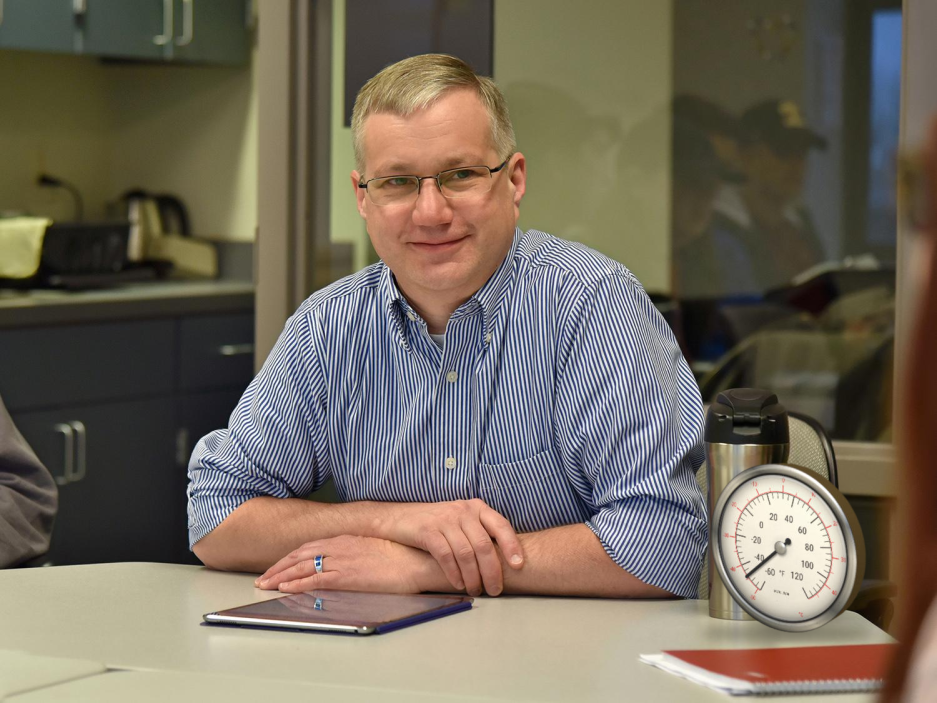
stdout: -48 °F
